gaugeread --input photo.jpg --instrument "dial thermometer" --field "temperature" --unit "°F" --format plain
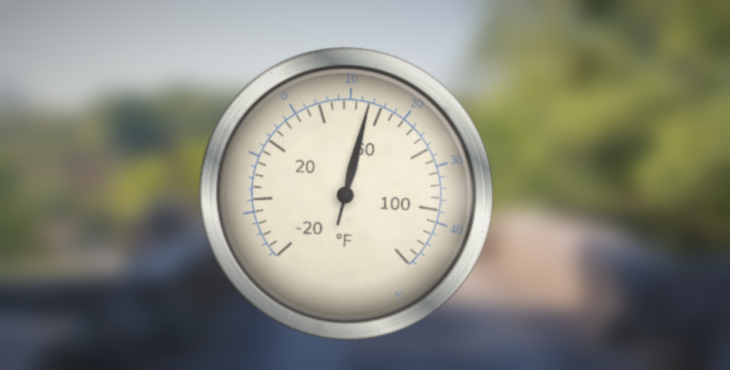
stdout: 56 °F
